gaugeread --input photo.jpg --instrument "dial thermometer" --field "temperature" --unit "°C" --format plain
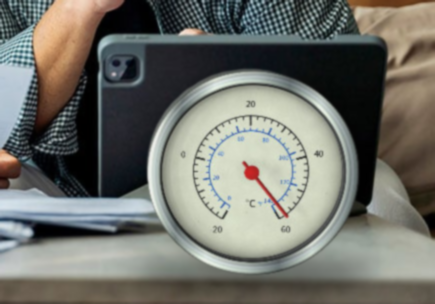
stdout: 58 °C
